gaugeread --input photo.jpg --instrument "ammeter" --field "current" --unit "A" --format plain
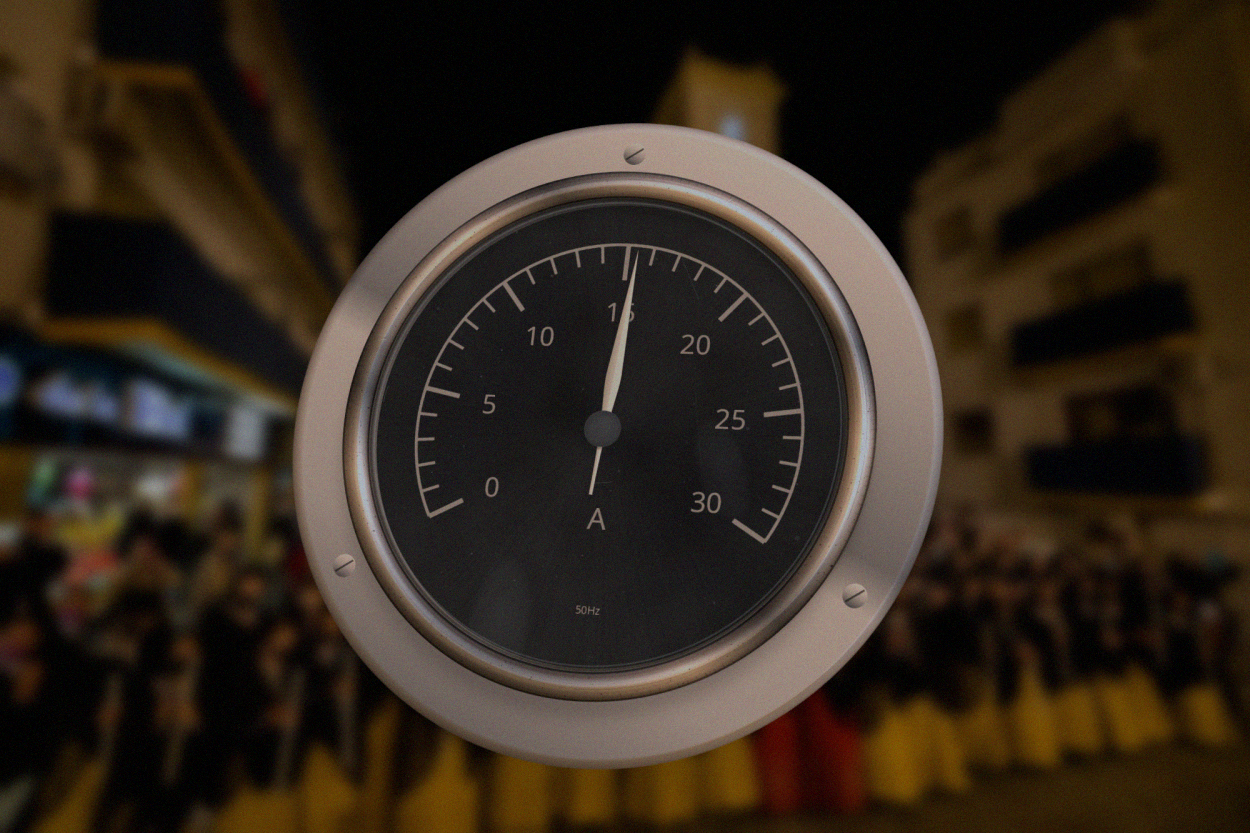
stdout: 15.5 A
